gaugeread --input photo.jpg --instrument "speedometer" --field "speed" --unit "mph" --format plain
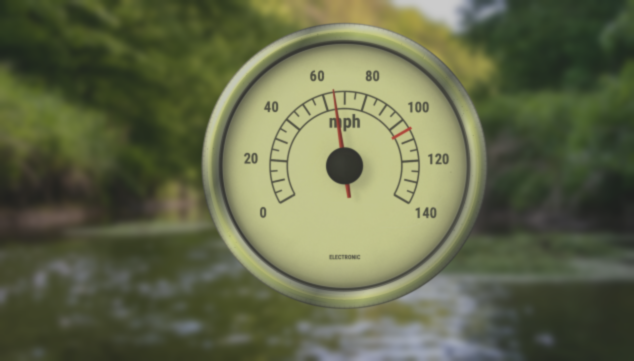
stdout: 65 mph
